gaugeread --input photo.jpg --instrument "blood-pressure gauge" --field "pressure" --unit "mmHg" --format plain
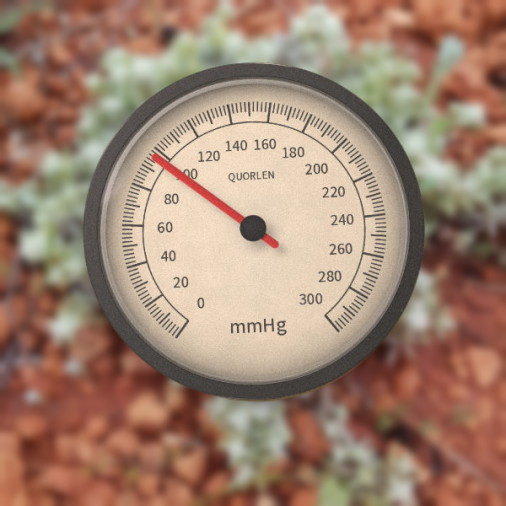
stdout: 96 mmHg
